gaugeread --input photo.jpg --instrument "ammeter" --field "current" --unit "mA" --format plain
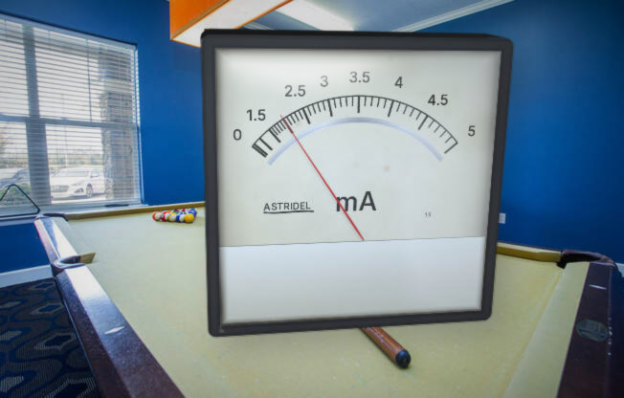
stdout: 2 mA
